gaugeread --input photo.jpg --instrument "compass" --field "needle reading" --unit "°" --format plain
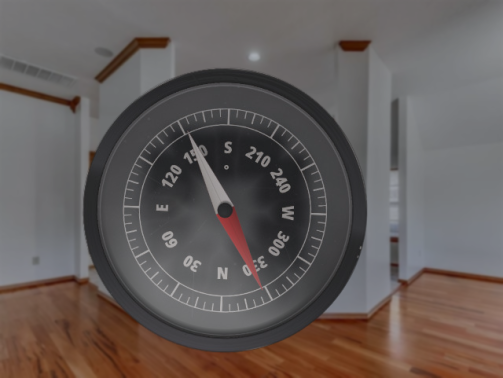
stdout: 332.5 °
